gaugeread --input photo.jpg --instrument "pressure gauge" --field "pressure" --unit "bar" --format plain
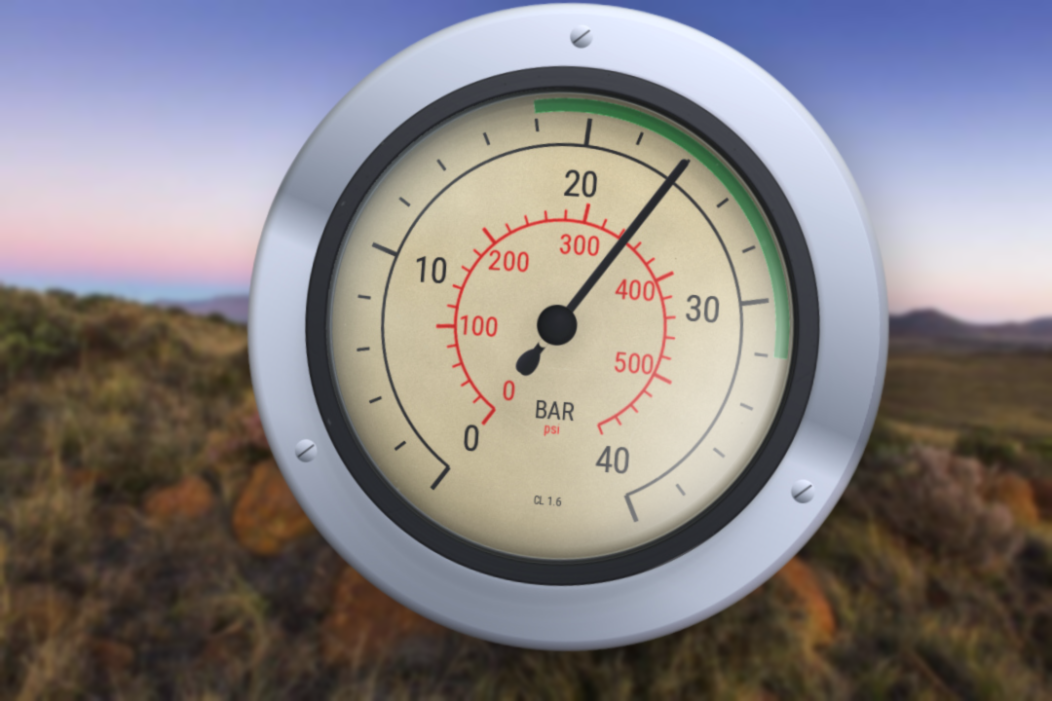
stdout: 24 bar
